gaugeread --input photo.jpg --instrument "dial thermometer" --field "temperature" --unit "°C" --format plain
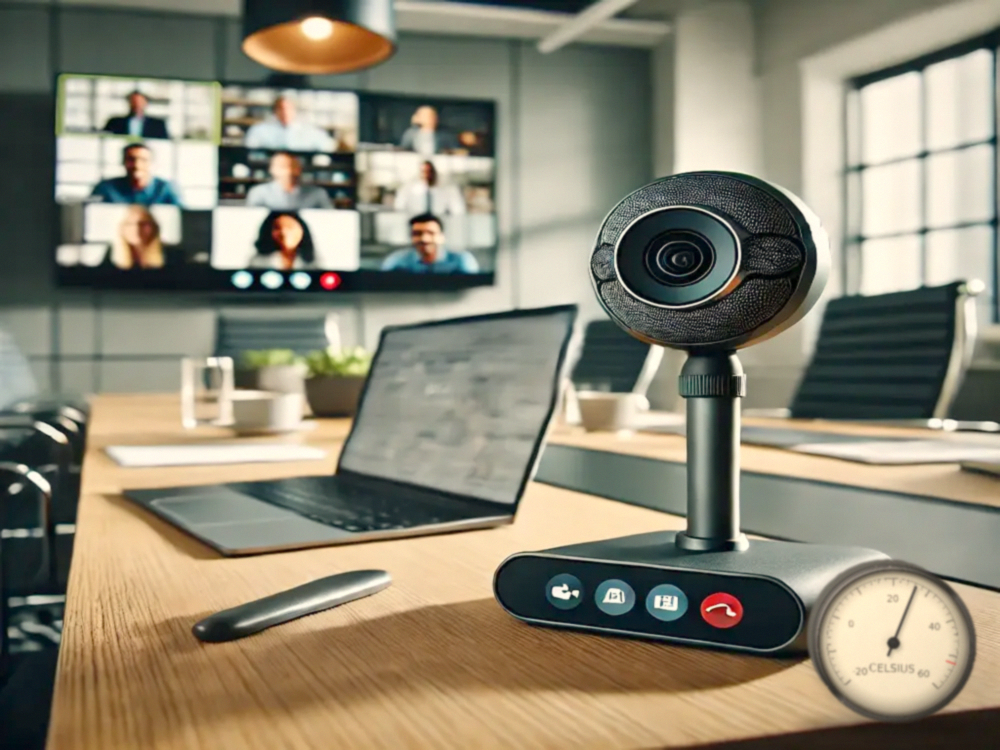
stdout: 26 °C
